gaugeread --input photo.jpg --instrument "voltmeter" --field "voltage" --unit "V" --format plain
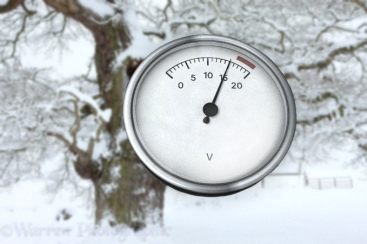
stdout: 15 V
